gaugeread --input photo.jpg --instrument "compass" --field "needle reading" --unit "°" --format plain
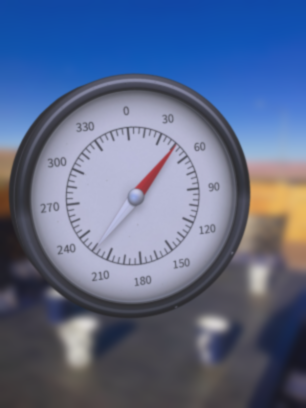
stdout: 45 °
